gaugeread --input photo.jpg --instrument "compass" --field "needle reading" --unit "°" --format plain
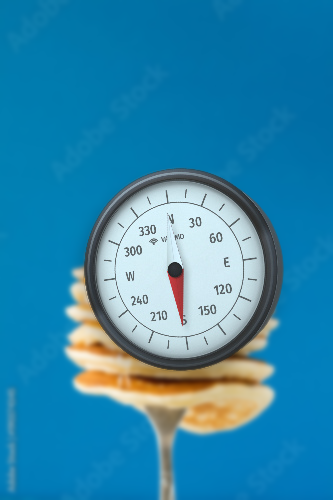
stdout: 180 °
